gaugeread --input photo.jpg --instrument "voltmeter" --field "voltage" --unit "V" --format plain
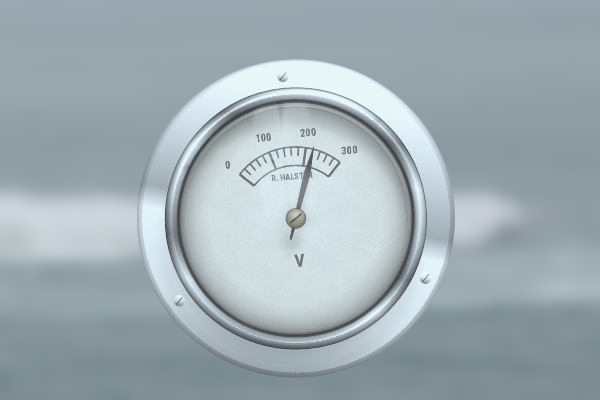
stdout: 220 V
